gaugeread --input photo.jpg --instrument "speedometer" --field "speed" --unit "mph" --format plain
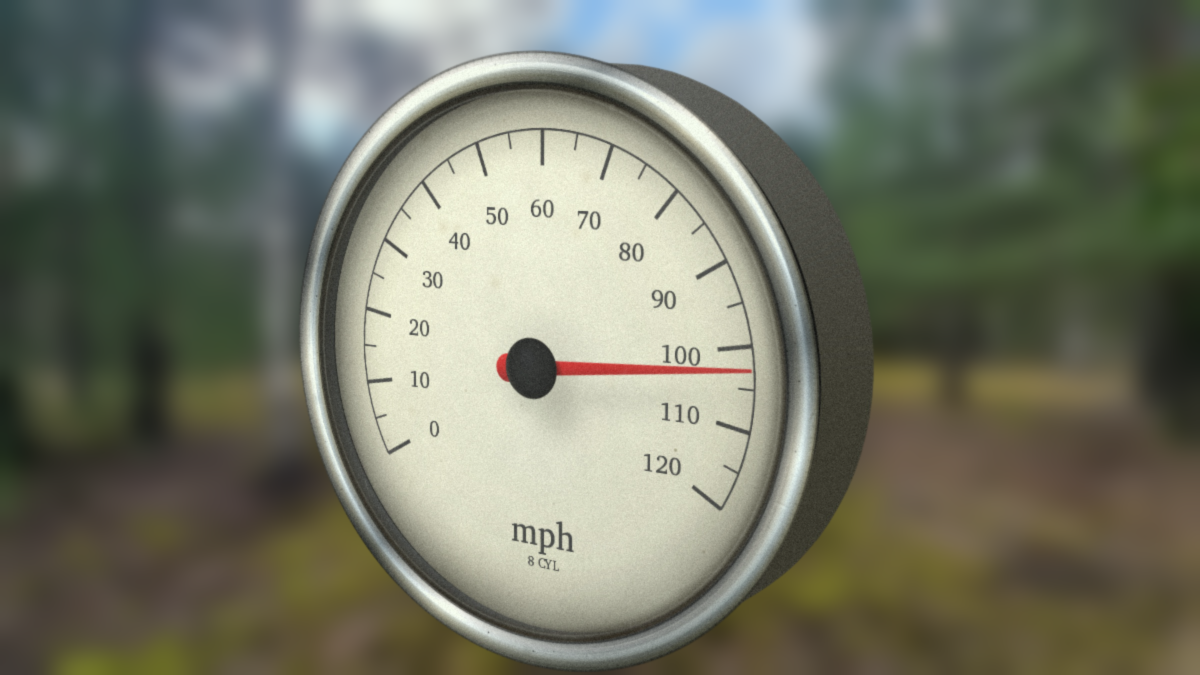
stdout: 102.5 mph
